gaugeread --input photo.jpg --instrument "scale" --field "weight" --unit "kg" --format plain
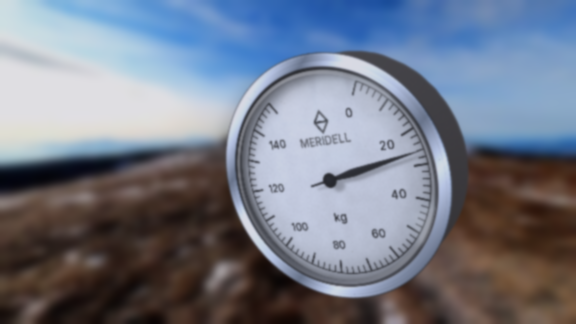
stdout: 26 kg
